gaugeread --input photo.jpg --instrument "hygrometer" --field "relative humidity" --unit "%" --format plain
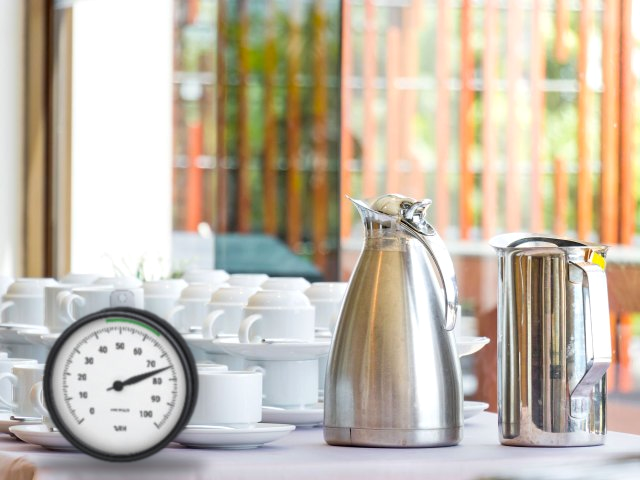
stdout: 75 %
